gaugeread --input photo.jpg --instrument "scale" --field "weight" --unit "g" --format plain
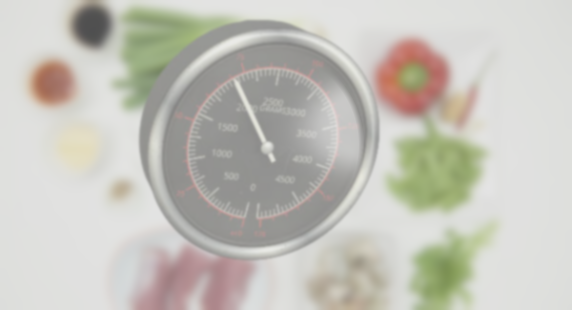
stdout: 2000 g
